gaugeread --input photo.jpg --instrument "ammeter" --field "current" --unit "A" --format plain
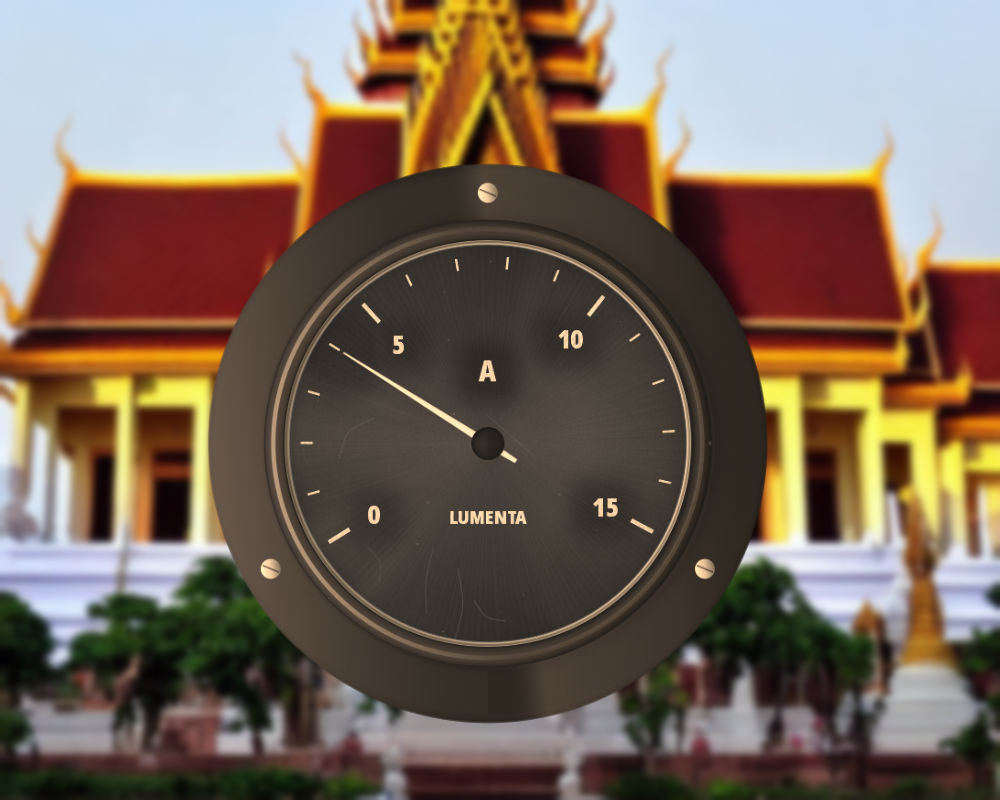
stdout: 4 A
